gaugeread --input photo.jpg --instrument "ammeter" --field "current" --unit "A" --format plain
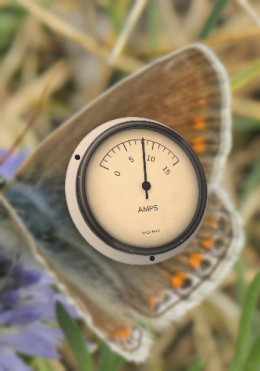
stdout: 8 A
